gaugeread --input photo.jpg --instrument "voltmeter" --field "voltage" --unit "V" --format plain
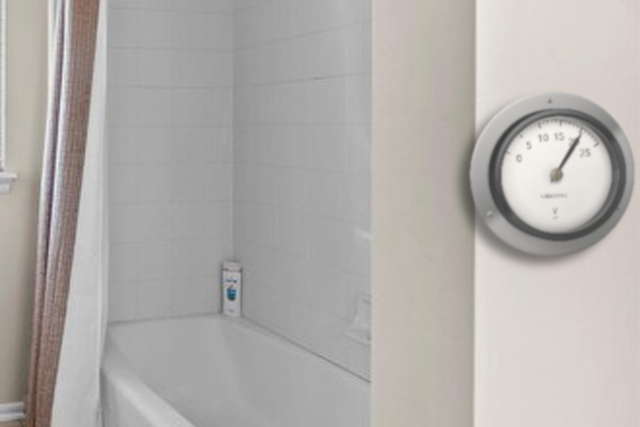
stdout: 20 V
